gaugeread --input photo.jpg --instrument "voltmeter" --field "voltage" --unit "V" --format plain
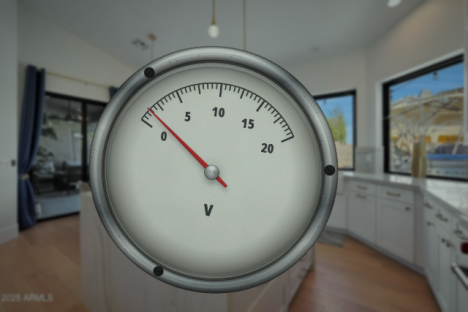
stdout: 1.5 V
